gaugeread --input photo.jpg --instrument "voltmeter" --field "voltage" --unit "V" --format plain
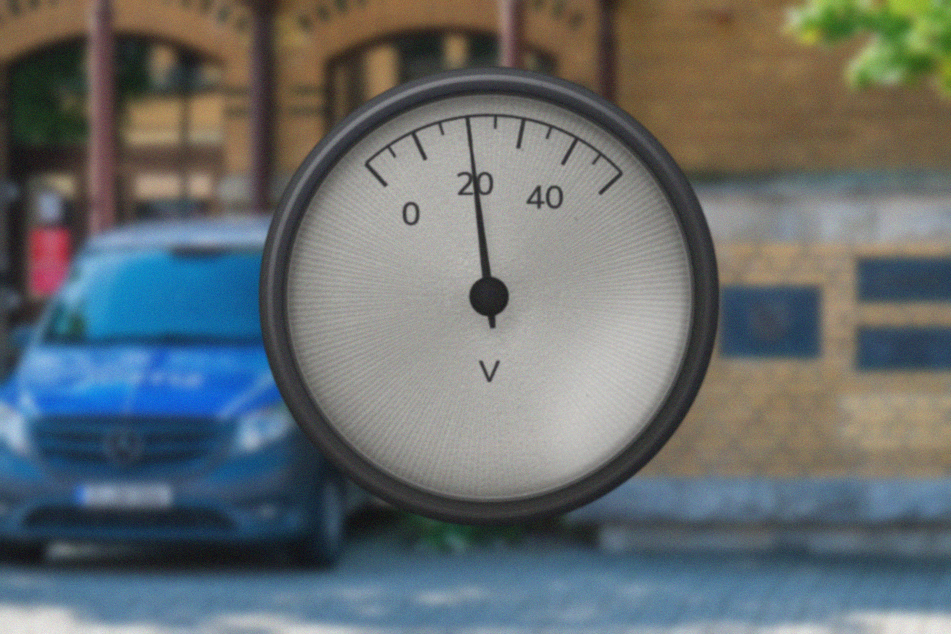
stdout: 20 V
